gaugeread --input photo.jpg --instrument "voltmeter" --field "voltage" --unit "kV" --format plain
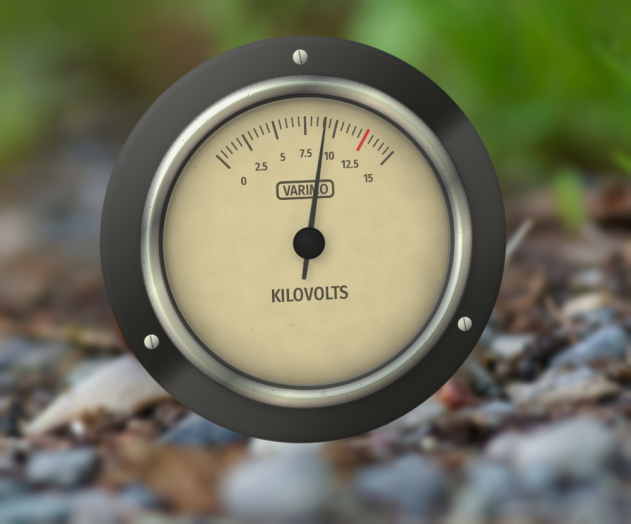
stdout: 9 kV
